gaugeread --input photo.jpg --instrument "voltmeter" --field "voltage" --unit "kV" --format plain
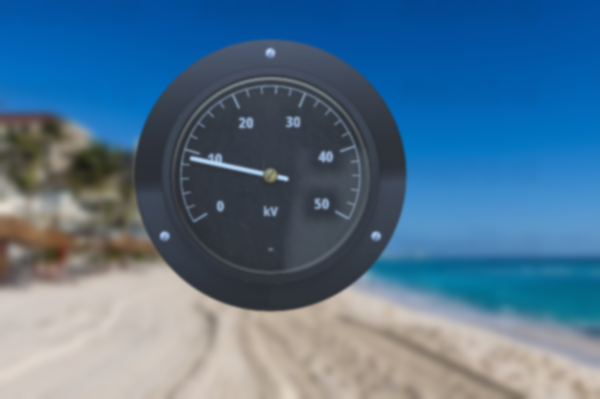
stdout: 9 kV
